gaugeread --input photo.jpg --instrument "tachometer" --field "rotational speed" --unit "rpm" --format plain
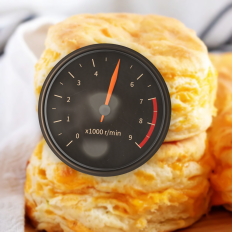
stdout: 5000 rpm
